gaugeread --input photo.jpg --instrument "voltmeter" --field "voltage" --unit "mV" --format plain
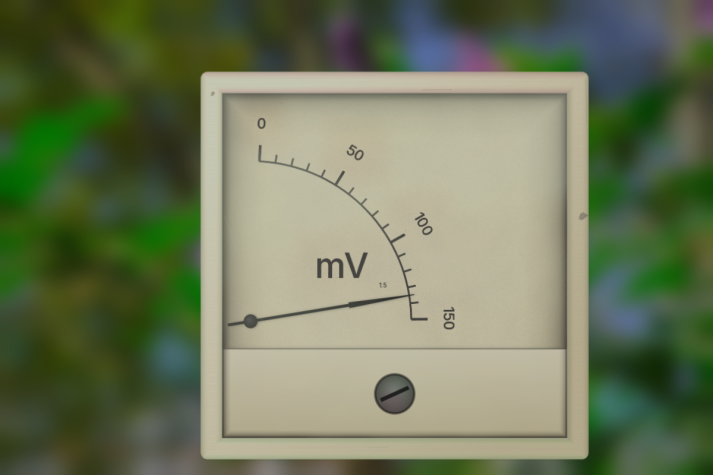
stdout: 135 mV
